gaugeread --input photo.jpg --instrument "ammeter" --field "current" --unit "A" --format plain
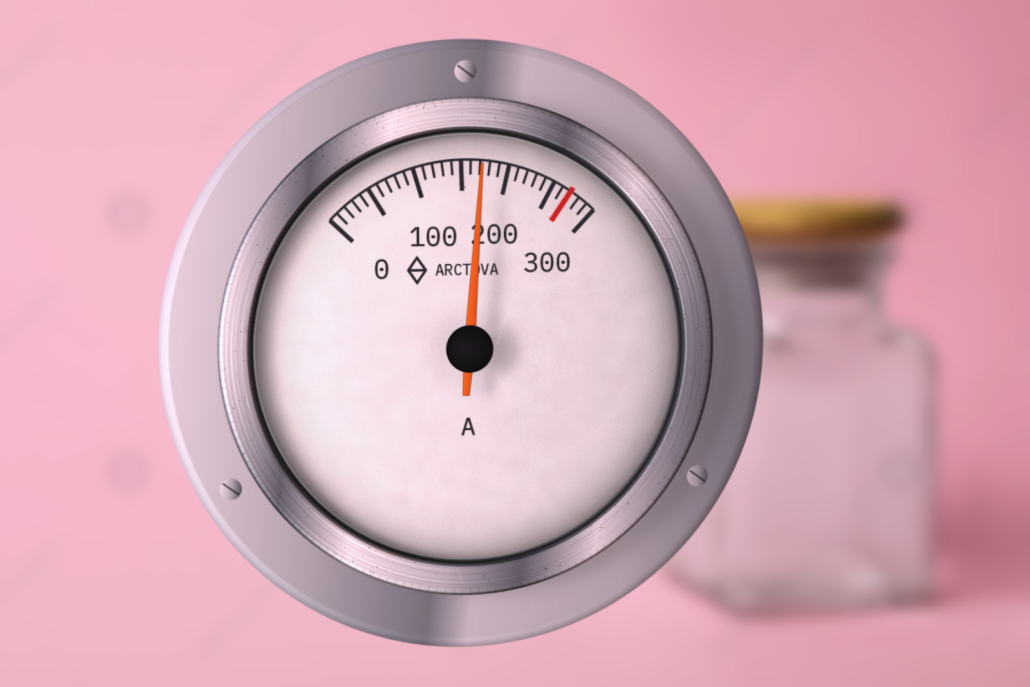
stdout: 170 A
